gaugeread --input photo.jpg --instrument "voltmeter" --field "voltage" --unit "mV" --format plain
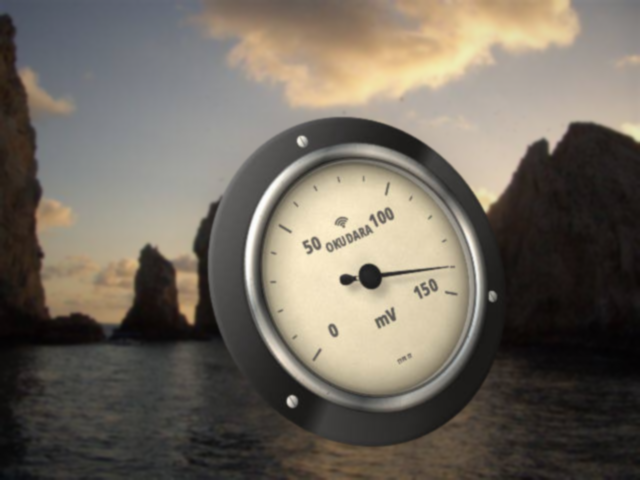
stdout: 140 mV
